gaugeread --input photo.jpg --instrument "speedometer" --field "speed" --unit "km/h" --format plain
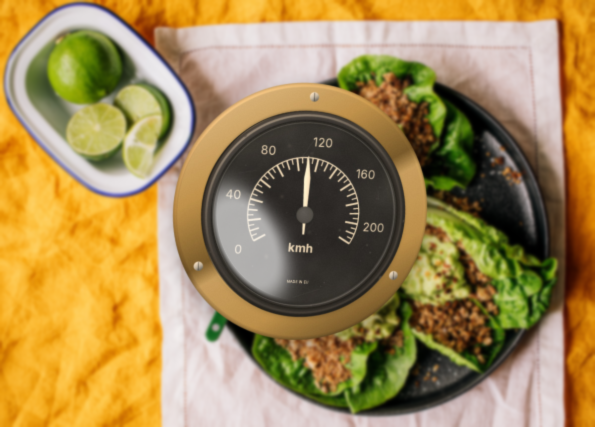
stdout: 110 km/h
